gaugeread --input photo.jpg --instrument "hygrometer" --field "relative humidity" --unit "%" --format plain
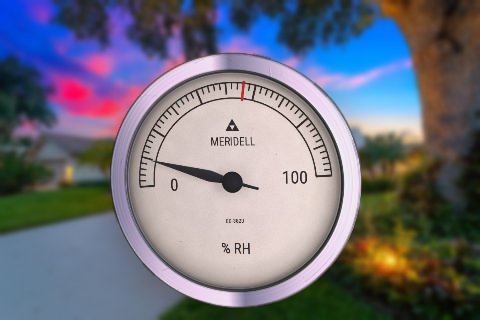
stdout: 10 %
